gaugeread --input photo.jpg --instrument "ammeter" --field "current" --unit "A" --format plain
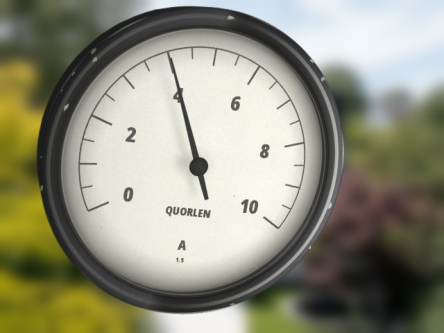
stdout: 4 A
